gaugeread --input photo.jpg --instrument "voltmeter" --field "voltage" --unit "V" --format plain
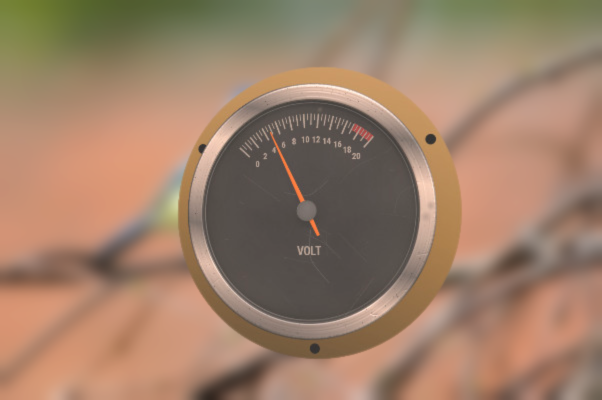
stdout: 5 V
